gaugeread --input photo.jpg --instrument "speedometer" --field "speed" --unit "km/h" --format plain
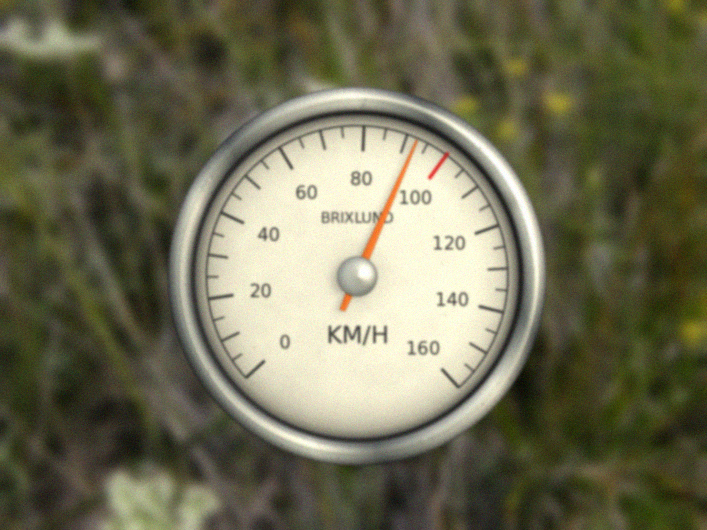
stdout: 92.5 km/h
